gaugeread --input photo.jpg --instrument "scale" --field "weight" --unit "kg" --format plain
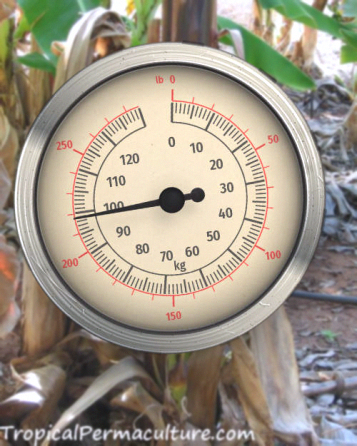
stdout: 99 kg
